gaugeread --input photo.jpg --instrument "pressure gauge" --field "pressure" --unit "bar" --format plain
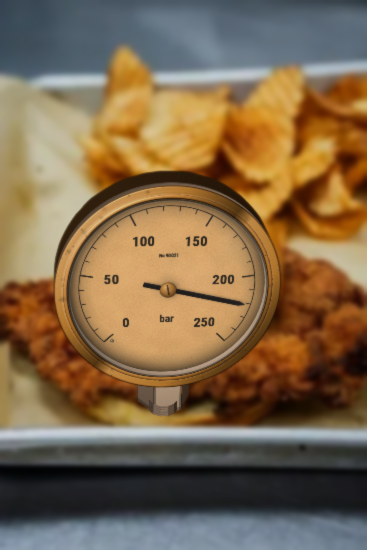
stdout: 220 bar
